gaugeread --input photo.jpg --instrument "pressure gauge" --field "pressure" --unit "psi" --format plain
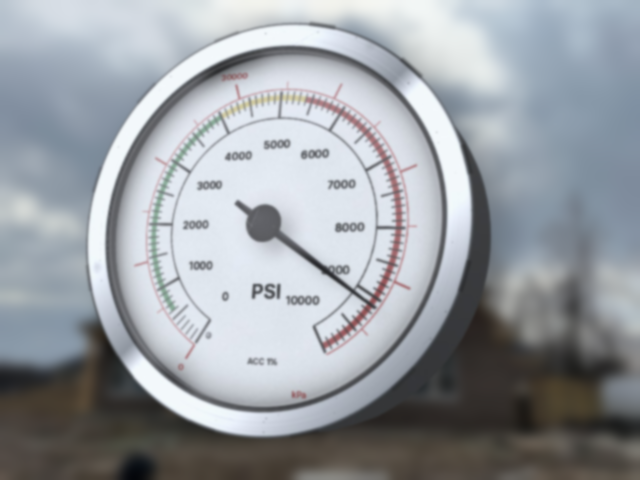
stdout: 9100 psi
